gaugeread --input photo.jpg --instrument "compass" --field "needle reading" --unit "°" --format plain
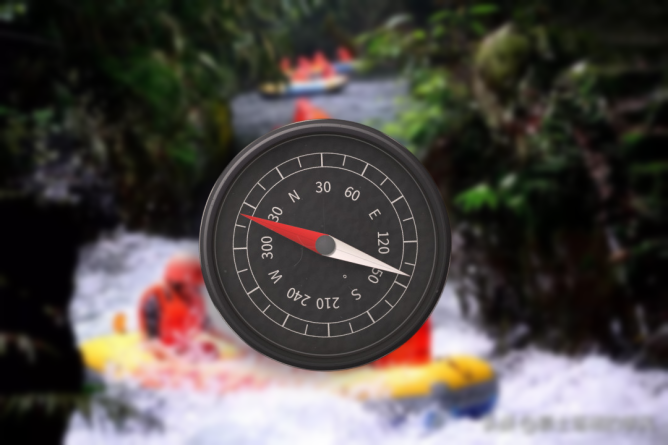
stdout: 322.5 °
